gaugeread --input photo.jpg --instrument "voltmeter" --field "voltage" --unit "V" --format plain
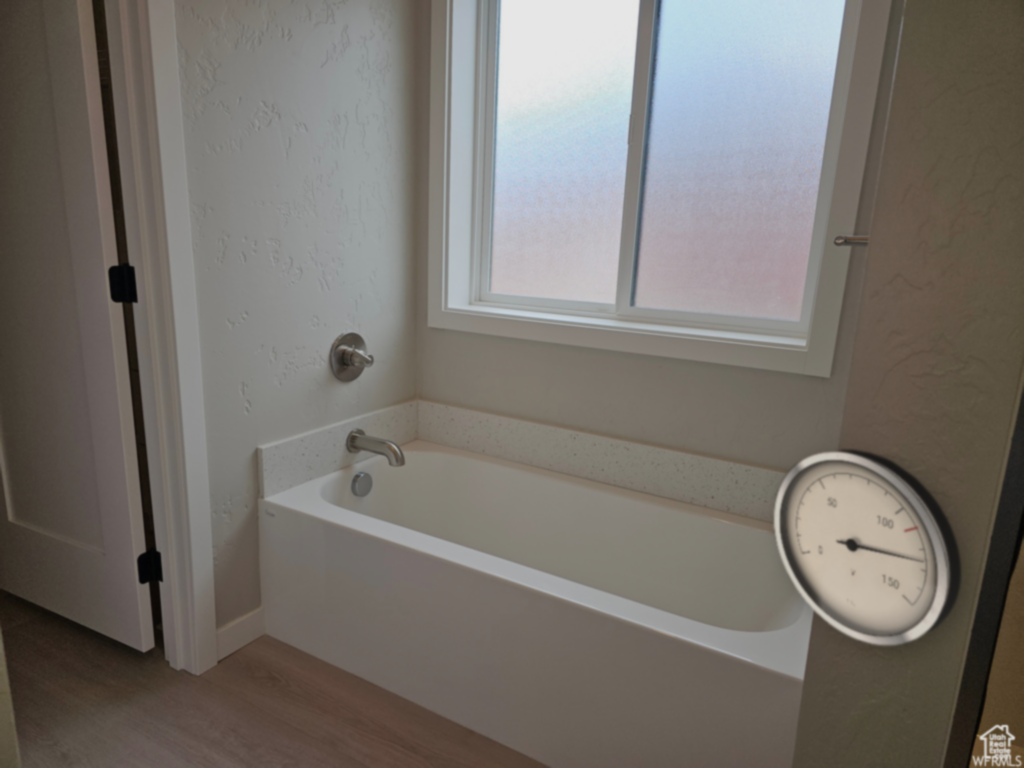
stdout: 125 V
